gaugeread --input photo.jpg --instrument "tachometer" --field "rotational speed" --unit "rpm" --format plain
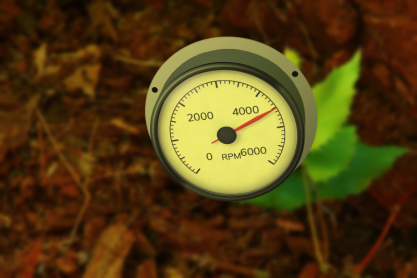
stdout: 4500 rpm
